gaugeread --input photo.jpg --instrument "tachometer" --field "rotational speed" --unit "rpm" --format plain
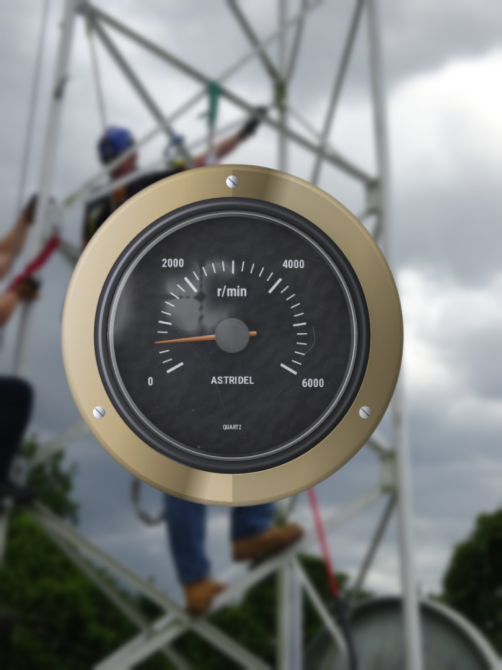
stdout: 600 rpm
